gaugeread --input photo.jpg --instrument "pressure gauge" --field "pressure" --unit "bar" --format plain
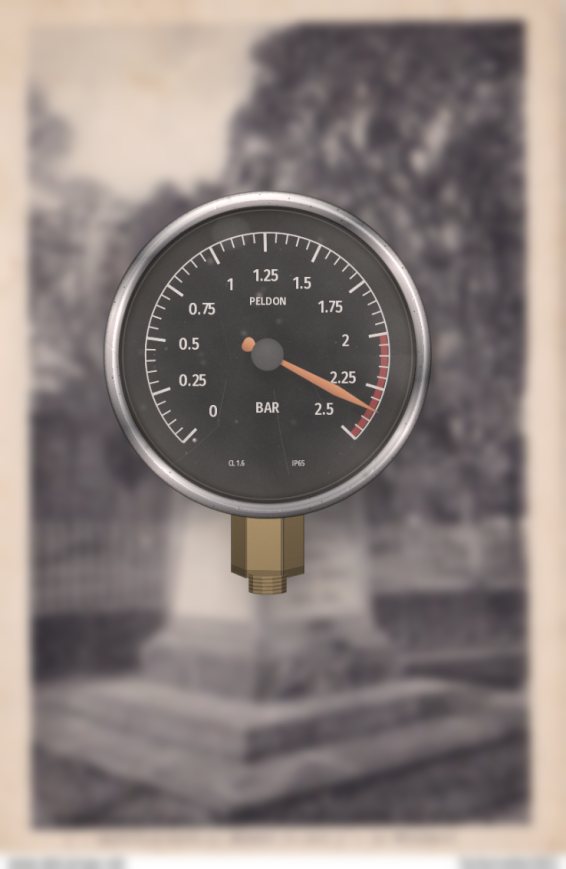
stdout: 2.35 bar
